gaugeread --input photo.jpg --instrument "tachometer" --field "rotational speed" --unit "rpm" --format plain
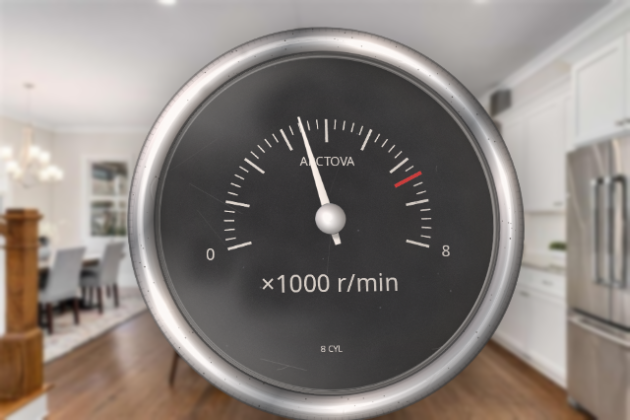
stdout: 3400 rpm
